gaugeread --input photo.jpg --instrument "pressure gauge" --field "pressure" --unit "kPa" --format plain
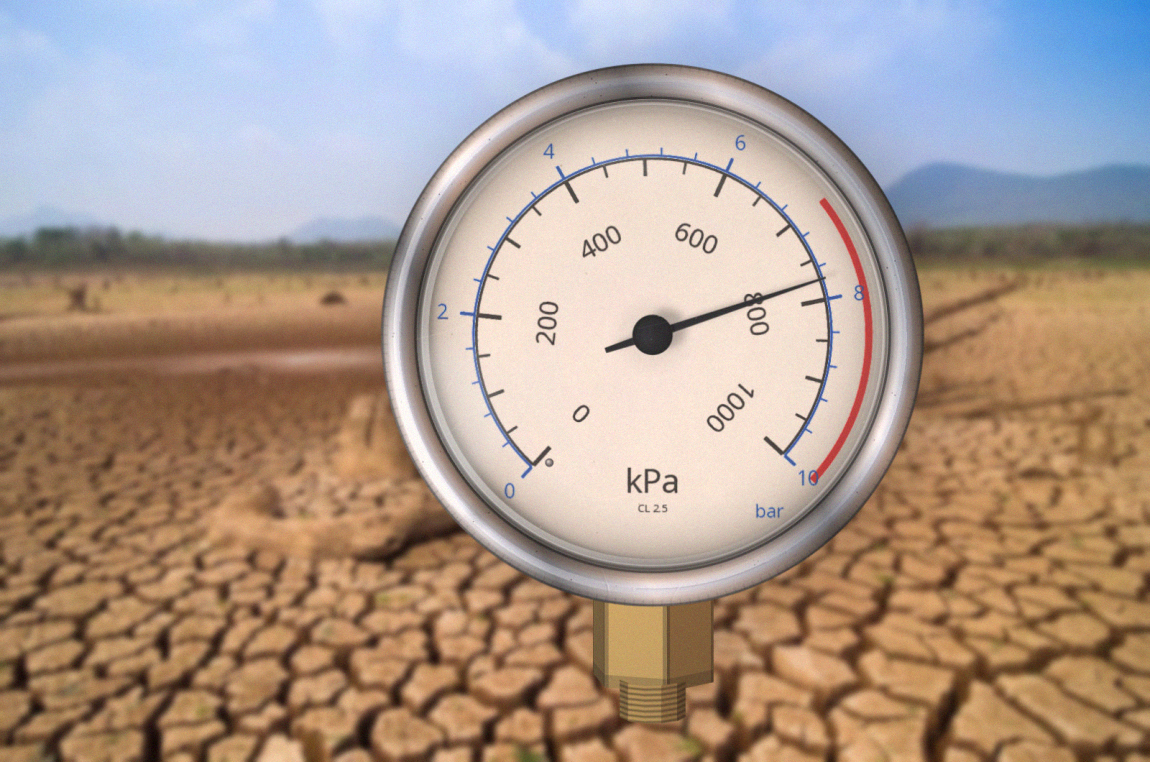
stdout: 775 kPa
